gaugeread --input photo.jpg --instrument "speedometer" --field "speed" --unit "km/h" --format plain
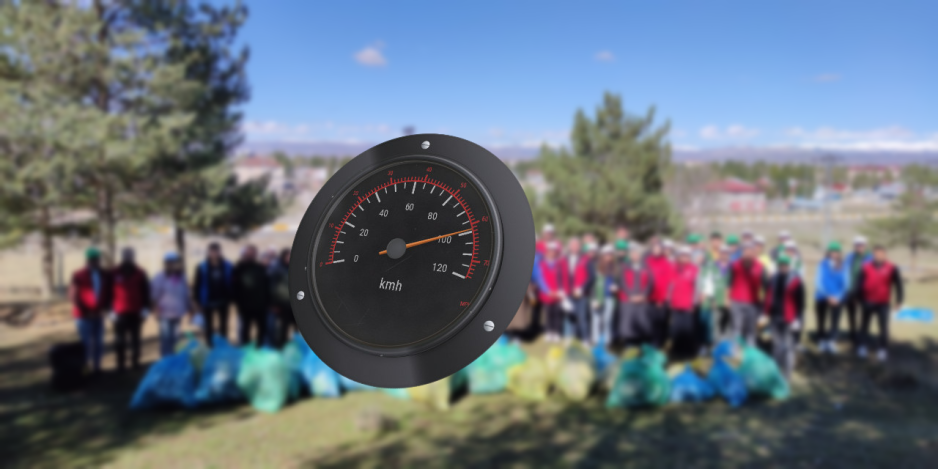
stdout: 100 km/h
